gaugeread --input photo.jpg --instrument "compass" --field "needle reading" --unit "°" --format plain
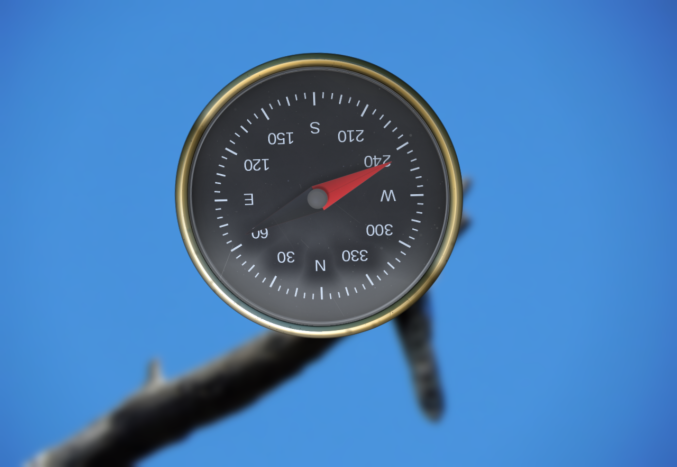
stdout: 245 °
